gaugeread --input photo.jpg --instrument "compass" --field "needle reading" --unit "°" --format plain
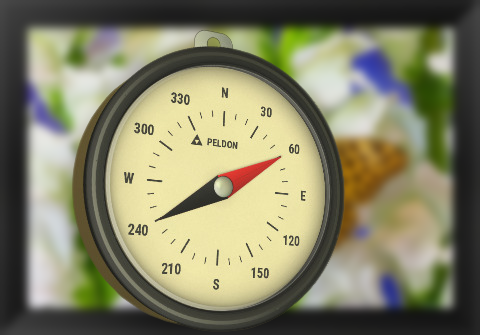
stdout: 60 °
